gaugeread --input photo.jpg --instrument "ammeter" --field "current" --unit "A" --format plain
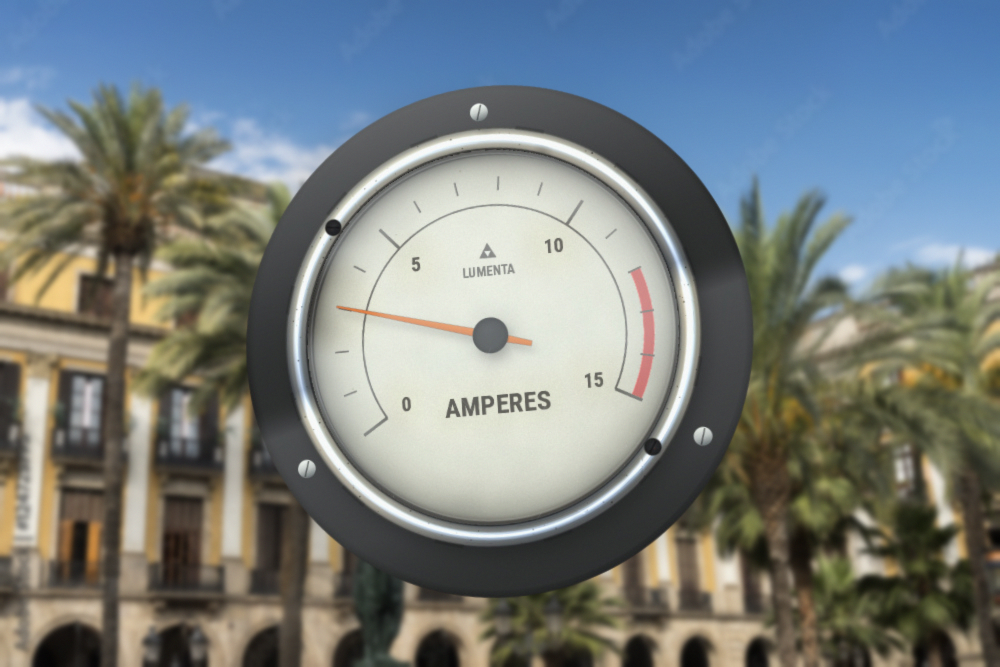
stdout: 3 A
